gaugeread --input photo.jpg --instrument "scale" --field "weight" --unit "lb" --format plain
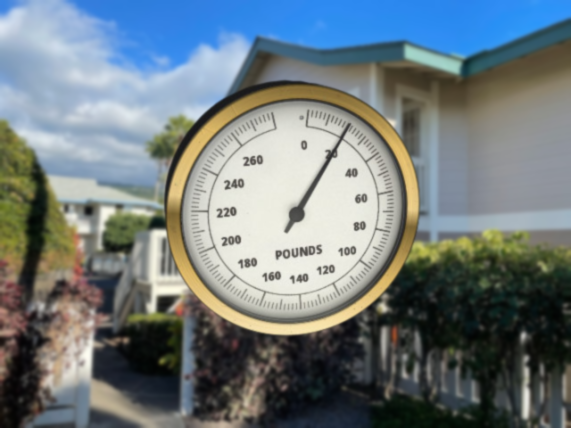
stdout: 20 lb
